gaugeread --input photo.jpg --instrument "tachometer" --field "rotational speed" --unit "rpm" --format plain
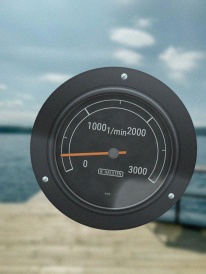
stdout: 250 rpm
